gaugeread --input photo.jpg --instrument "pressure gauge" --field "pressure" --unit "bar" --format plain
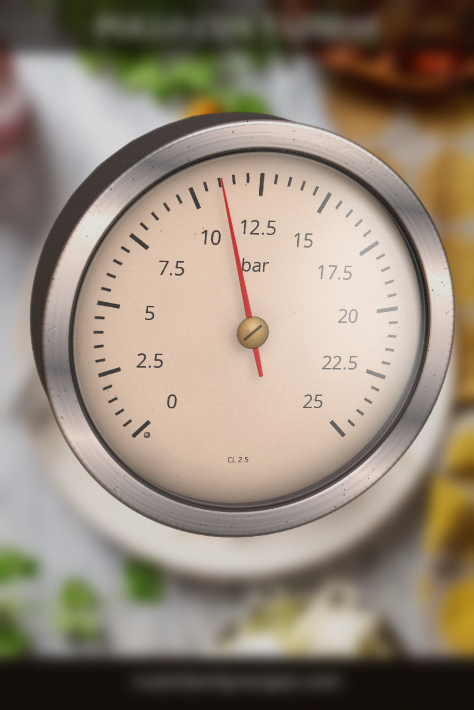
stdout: 11 bar
